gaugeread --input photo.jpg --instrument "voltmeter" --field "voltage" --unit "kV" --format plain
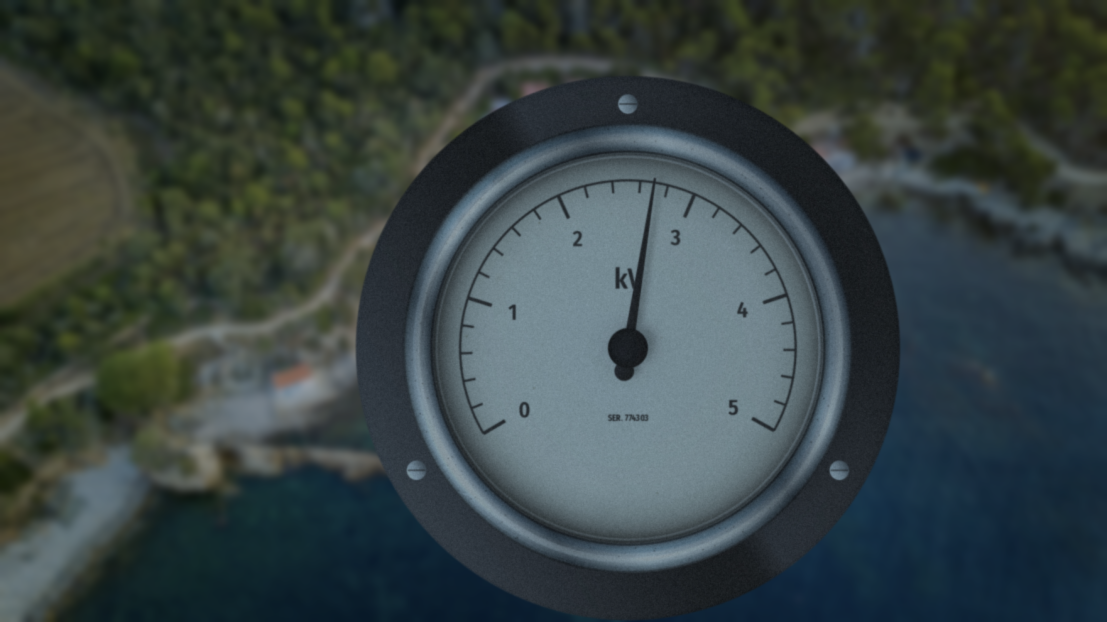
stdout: 2.7 kV
